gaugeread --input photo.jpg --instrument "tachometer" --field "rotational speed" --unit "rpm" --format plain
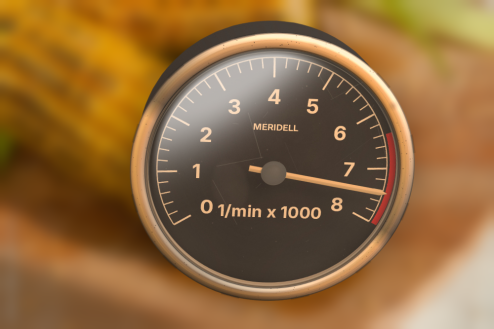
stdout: 7400 rpm
